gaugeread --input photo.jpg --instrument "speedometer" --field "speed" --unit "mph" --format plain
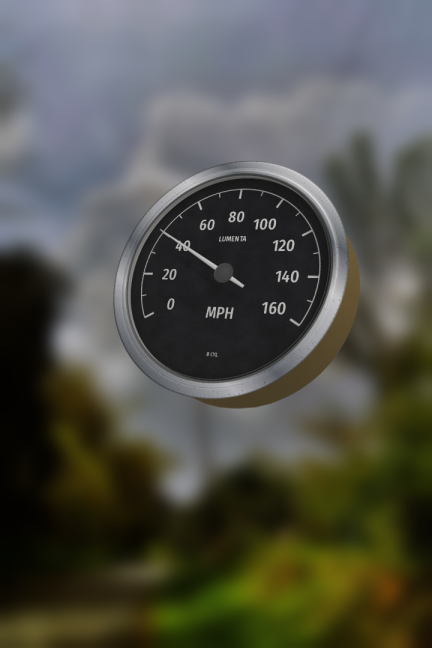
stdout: 40 mph
